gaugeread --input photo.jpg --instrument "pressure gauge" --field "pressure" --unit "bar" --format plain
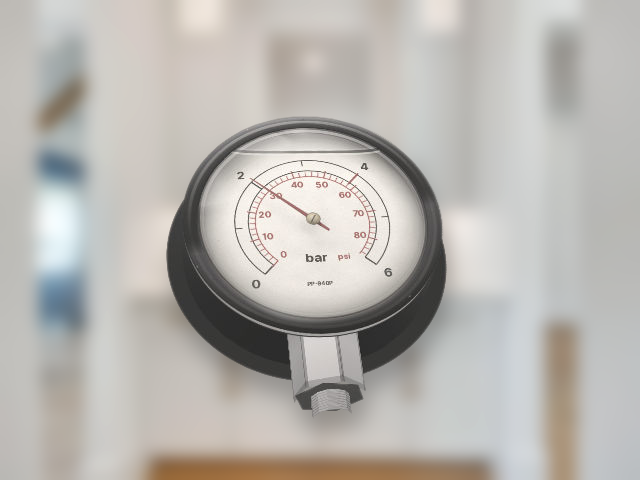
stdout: 2 bar
